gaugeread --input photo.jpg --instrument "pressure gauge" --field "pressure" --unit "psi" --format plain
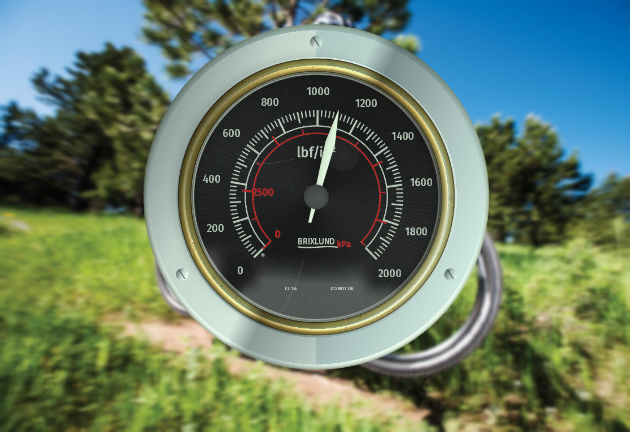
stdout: 1100 psi
